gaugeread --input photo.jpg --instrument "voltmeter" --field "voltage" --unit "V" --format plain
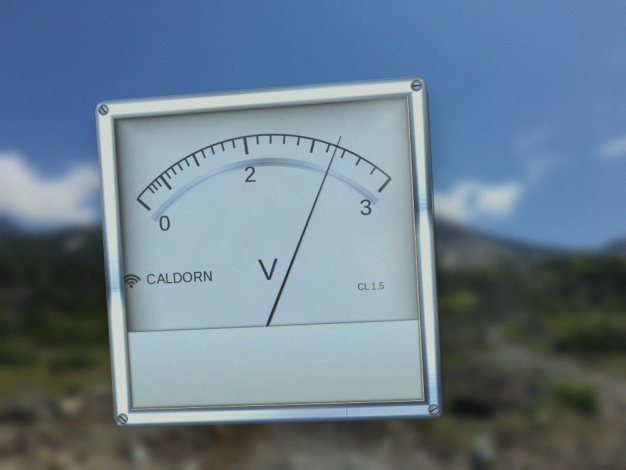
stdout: 2.65 V
